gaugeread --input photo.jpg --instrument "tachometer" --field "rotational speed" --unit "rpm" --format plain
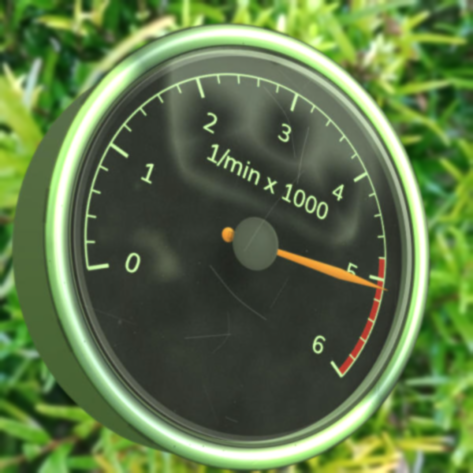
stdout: 5100 rpm
